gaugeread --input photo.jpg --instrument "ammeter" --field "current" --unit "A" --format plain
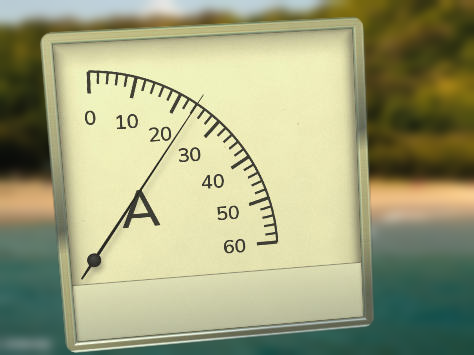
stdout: 24 A
